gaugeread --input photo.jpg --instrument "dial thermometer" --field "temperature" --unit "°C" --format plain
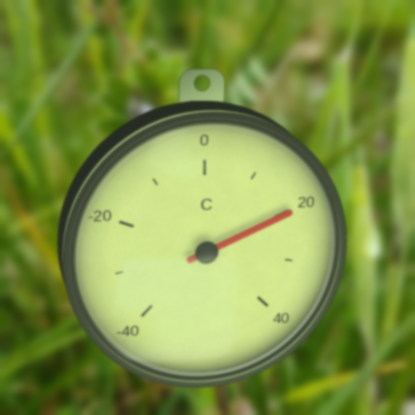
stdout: 20 °C
